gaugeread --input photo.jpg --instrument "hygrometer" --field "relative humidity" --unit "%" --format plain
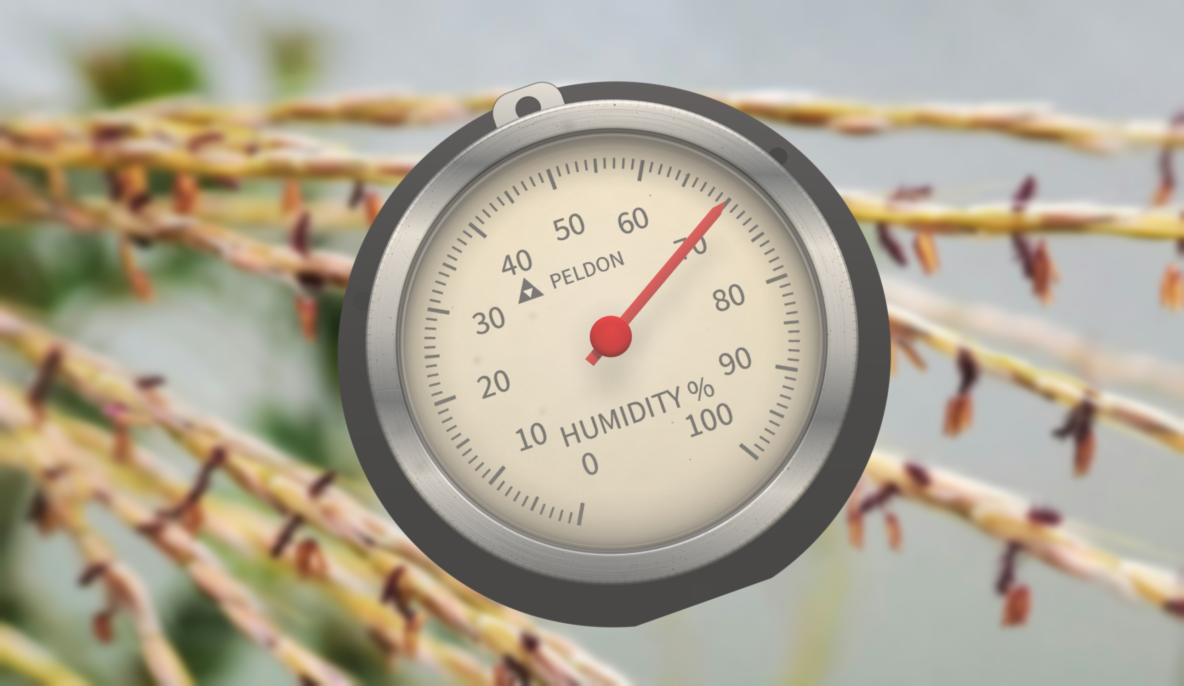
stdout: 70 %
